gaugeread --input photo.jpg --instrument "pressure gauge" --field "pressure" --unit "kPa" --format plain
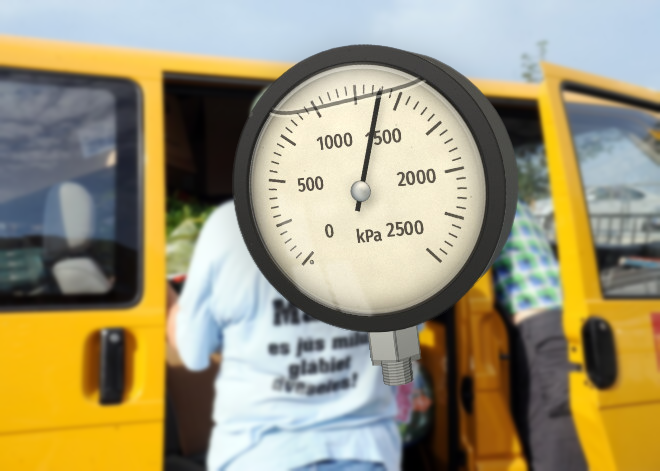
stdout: 1400 kPa
